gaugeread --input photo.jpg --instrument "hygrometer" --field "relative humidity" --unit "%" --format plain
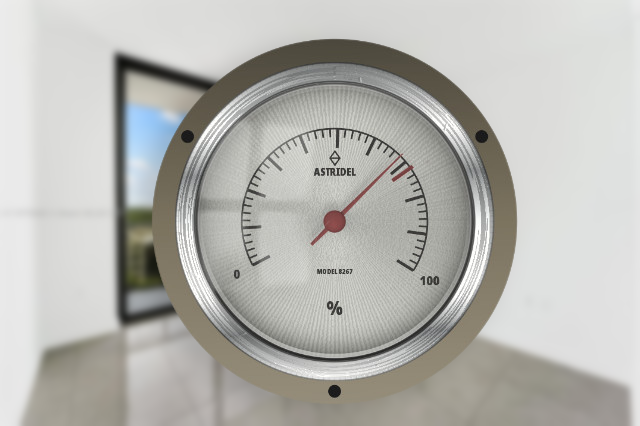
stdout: 68 %
